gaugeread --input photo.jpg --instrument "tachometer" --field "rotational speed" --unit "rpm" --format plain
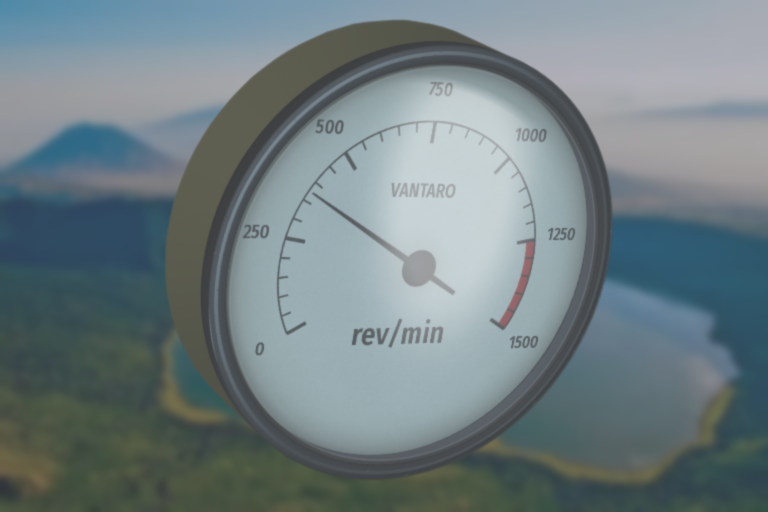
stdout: 375 rpm
